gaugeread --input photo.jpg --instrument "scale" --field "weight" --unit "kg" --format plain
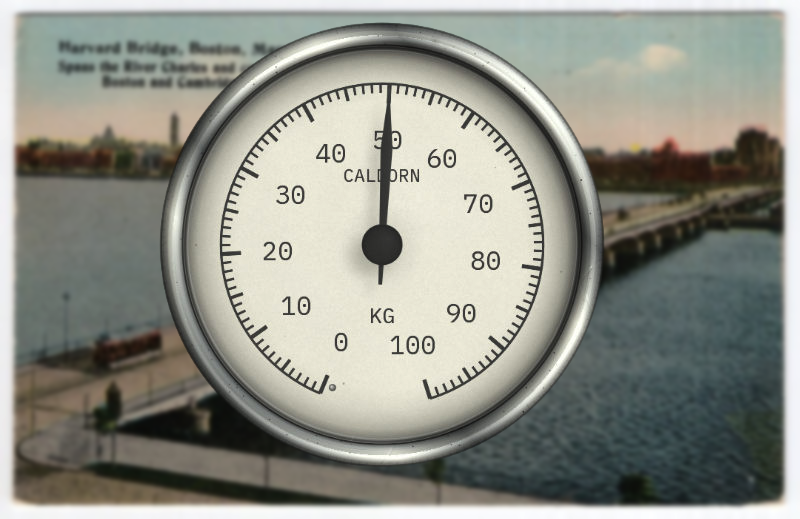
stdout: 50 kg
